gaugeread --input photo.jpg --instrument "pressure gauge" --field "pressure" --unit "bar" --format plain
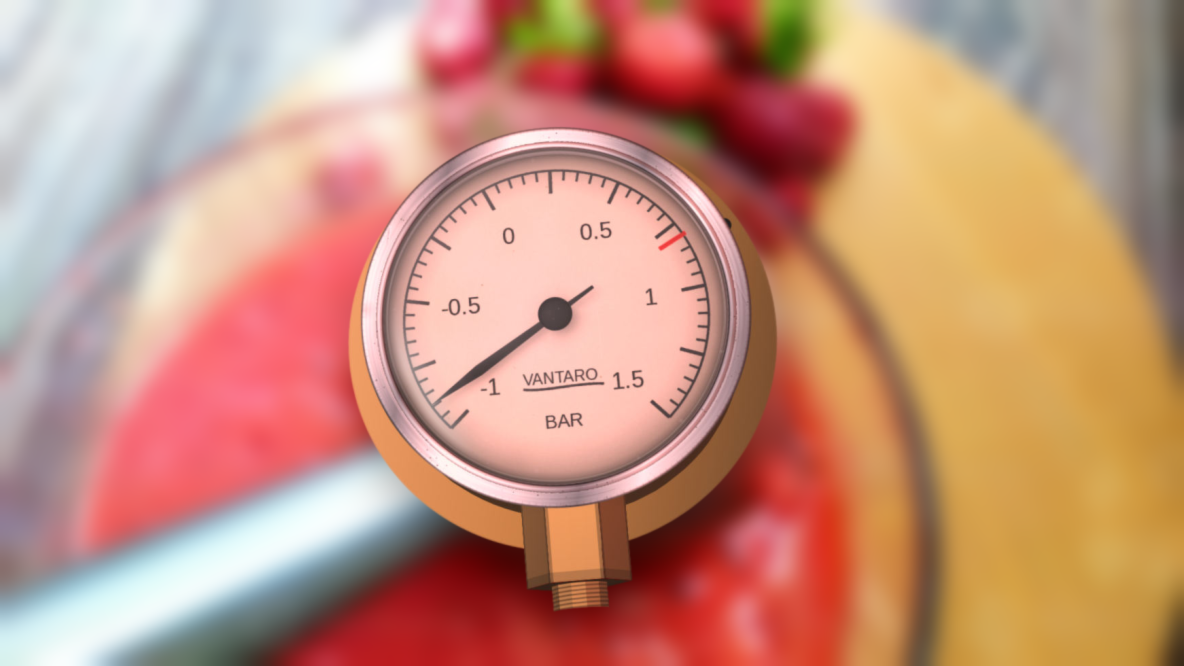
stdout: -0.9 bar
